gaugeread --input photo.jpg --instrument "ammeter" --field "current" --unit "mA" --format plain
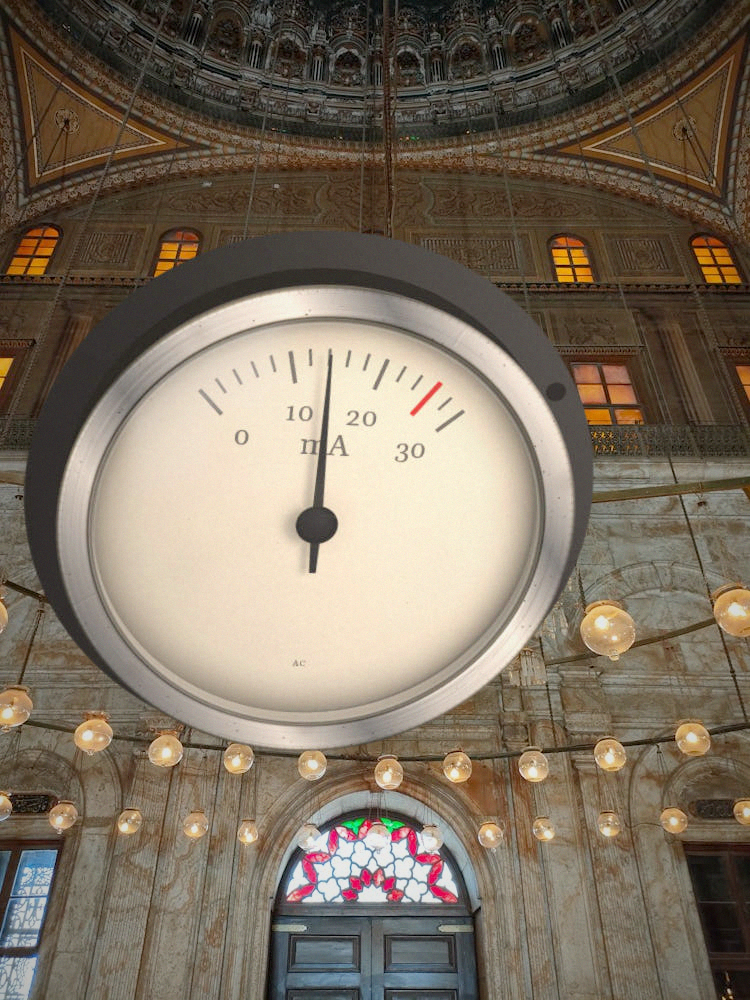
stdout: 14 mA
